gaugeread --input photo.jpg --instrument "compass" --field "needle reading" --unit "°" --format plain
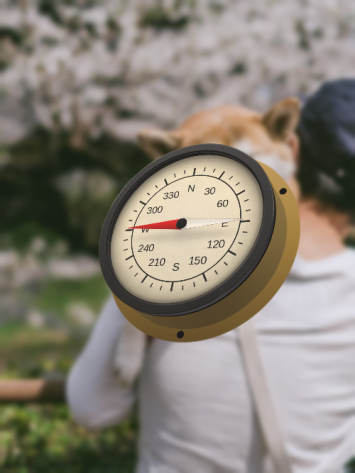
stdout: 270 °
